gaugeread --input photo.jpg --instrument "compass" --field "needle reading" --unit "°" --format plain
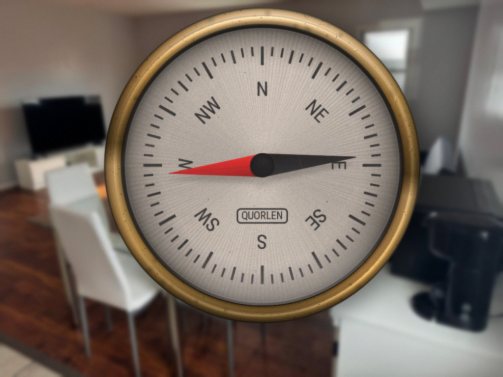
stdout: 265 °
